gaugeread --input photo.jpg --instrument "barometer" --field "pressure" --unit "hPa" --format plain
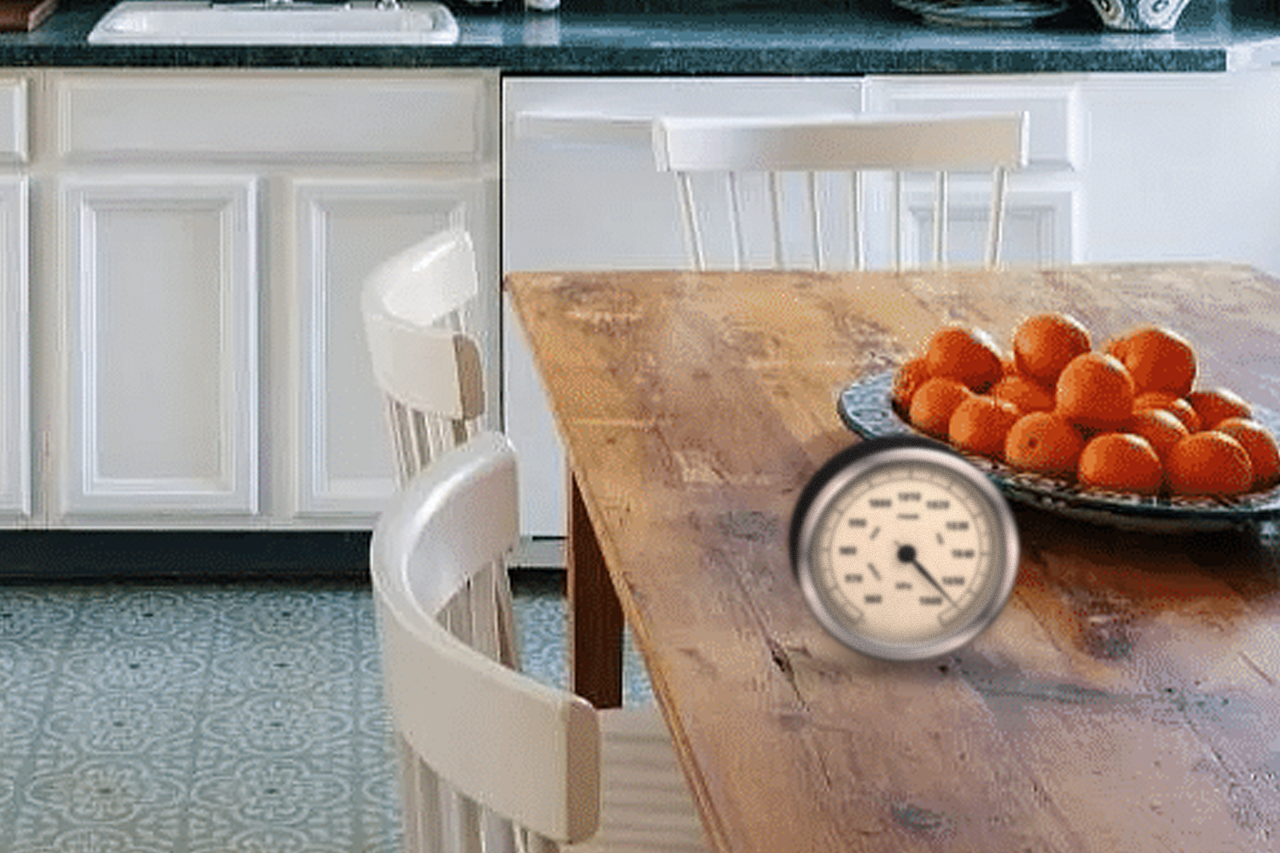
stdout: 1055 hPa
